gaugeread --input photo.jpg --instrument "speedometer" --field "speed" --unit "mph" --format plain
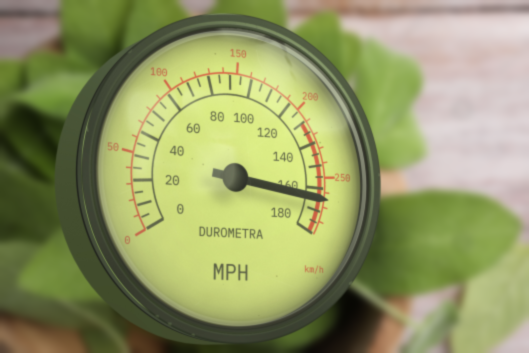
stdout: 165 mph
